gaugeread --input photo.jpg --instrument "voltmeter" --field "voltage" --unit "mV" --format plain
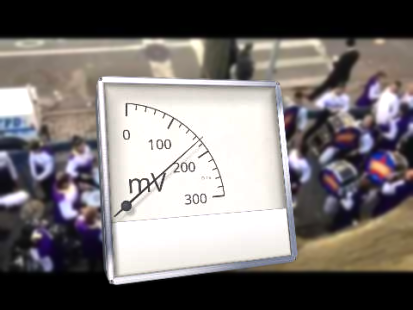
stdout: 170 mV
